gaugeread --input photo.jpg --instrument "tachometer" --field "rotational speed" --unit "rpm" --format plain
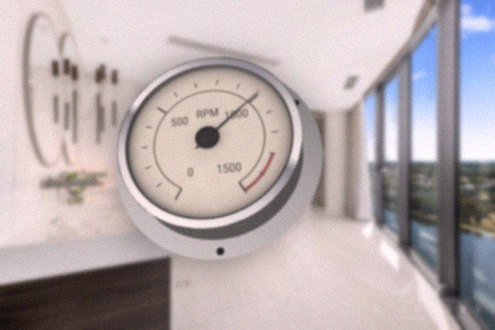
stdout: 1000 rpm
